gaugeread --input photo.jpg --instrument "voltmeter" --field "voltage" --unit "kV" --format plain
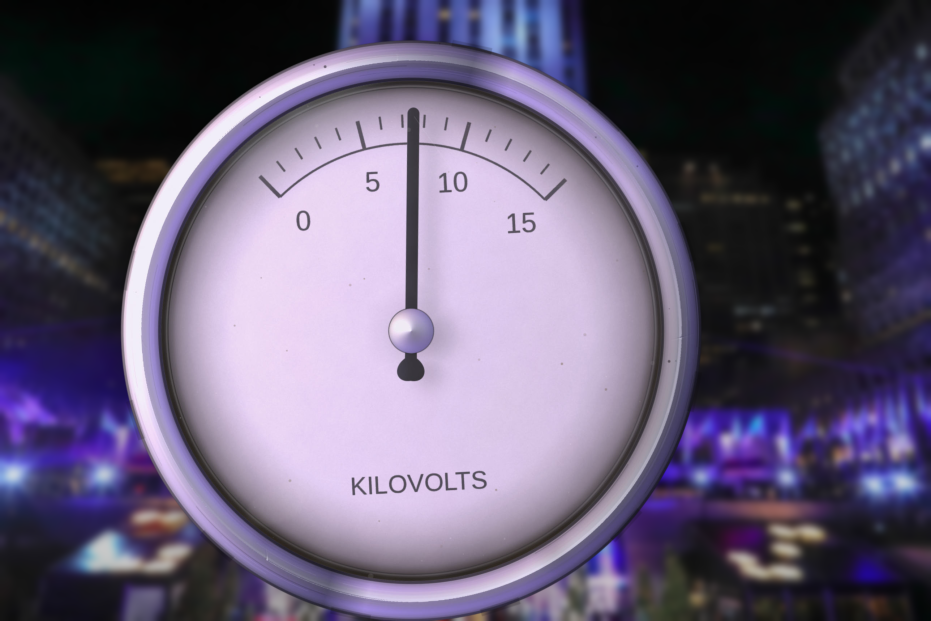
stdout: 7.5 kV
